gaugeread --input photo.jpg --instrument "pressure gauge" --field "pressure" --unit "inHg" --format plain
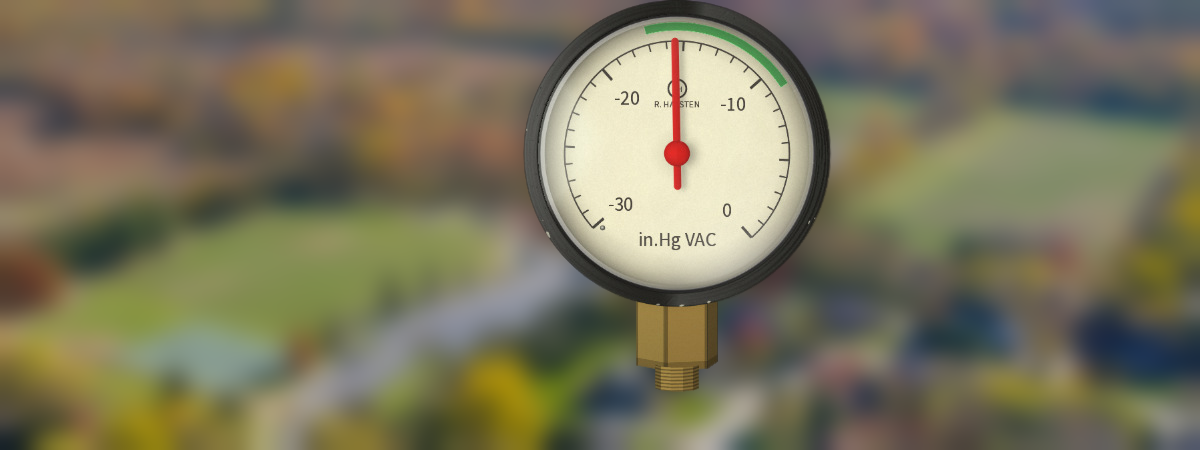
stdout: -15.5 inHg
